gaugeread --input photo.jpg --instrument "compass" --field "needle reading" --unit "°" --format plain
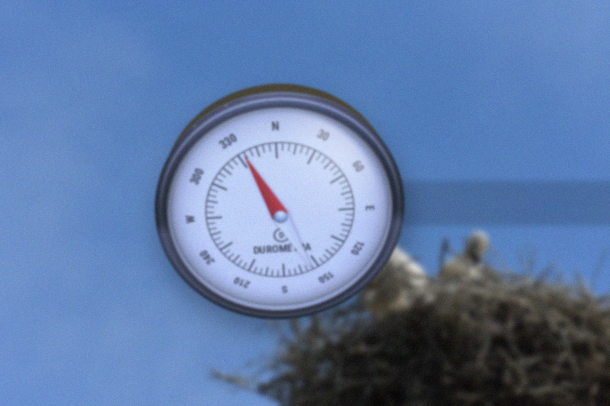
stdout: 335 °
